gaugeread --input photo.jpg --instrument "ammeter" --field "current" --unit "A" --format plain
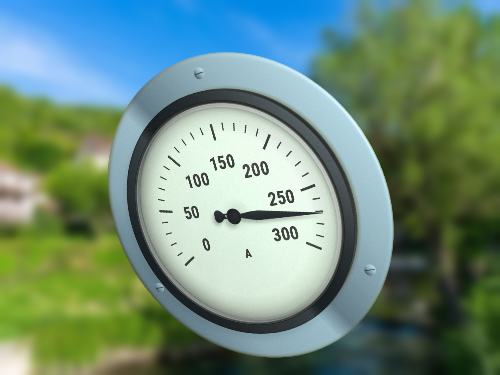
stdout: 270 A
